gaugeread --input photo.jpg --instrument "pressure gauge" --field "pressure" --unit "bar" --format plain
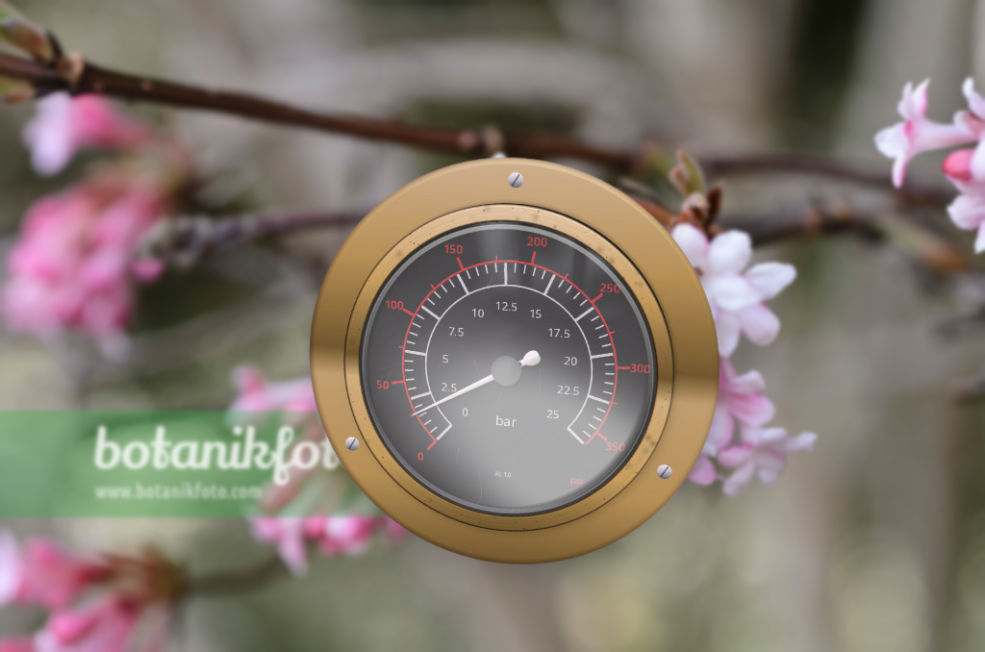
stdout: 1.75 bar
